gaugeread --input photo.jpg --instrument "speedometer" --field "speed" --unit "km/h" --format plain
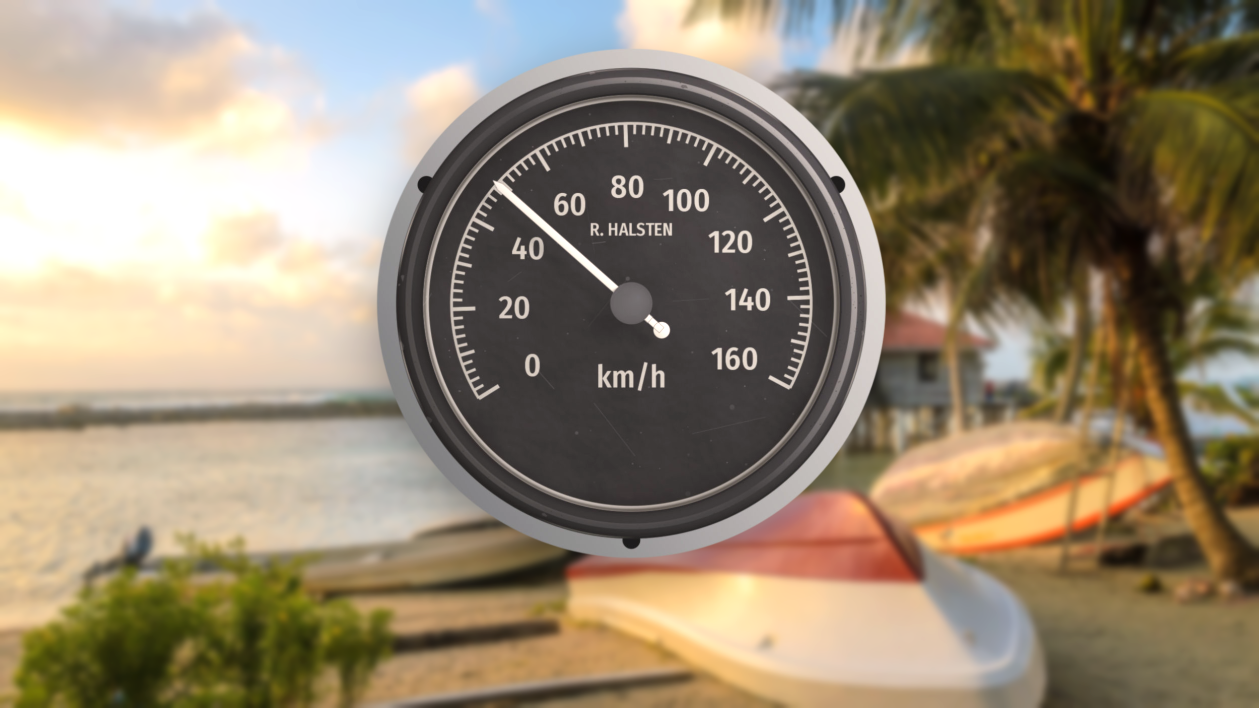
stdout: 49 km/h
